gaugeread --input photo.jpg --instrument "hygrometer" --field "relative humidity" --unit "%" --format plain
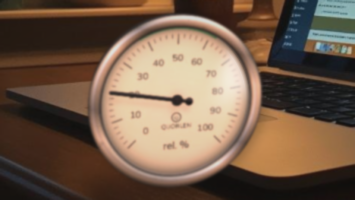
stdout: 20 %
